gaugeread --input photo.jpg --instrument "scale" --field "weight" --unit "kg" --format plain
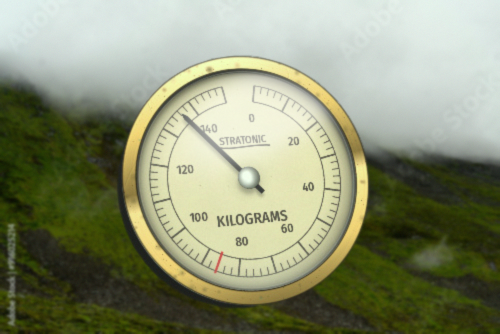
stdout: 136 kg
